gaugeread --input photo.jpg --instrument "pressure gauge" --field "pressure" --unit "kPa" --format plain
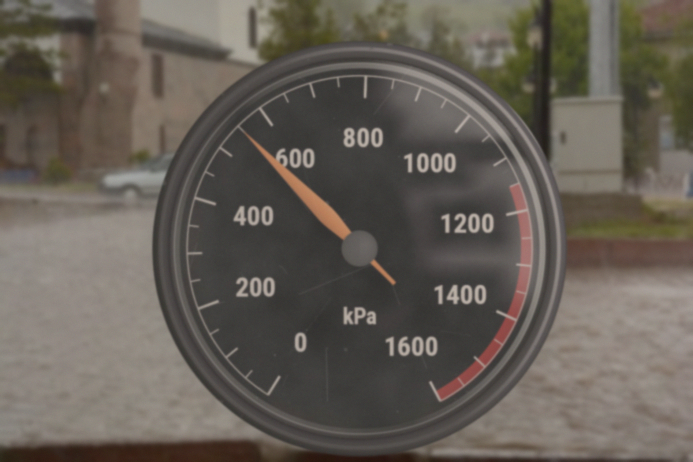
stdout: 550 kPa
